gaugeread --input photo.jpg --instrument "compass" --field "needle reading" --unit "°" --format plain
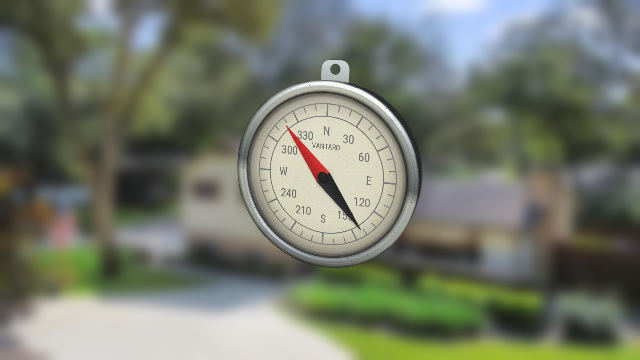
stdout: 320 °
